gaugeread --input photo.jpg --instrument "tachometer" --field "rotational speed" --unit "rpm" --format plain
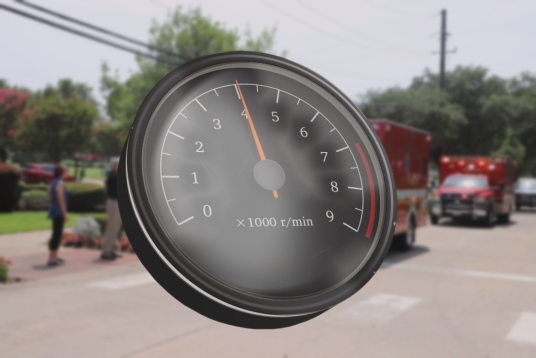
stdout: 4000 rpm
